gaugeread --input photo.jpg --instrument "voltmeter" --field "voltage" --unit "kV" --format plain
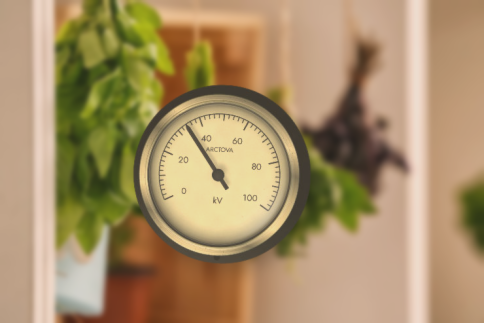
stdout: 34 kV
